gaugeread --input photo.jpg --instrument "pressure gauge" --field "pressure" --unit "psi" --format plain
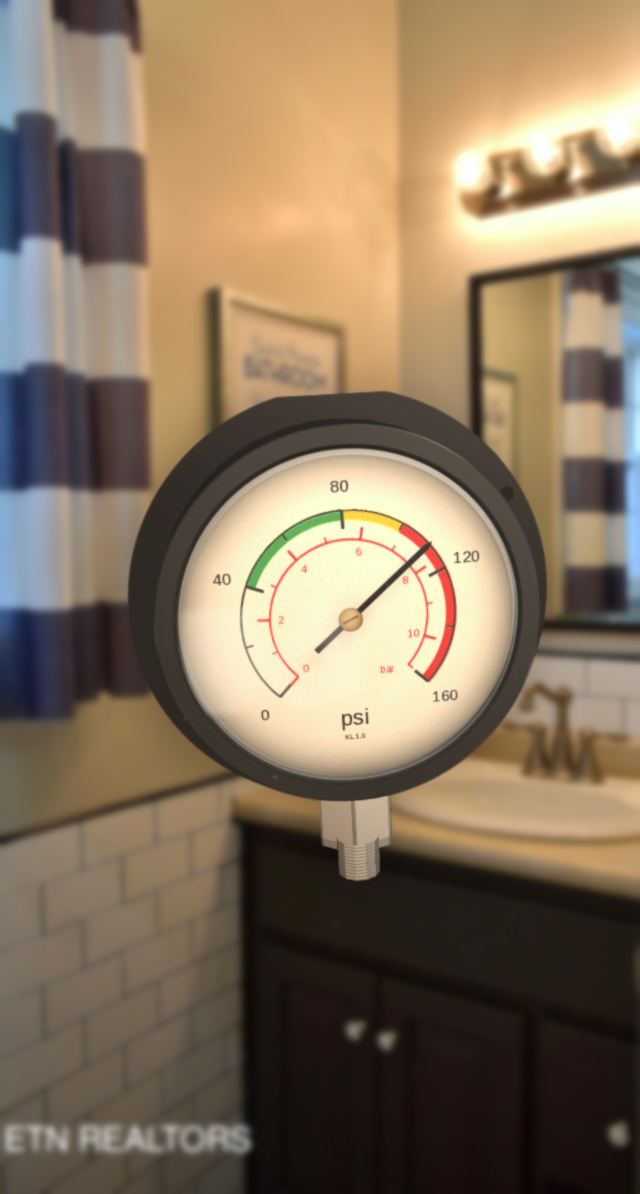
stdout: 110 psi
